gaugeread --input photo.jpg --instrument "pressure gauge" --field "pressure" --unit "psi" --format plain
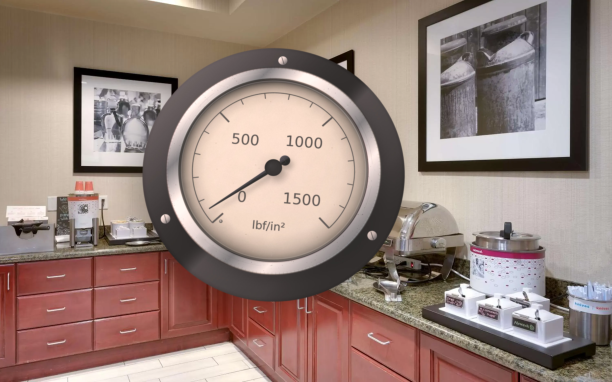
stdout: 50 psi
